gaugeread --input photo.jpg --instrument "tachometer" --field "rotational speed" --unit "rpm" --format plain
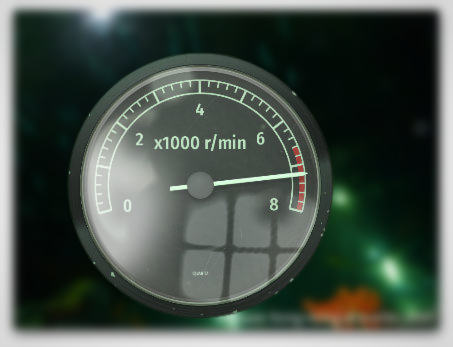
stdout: 7200 rpm
